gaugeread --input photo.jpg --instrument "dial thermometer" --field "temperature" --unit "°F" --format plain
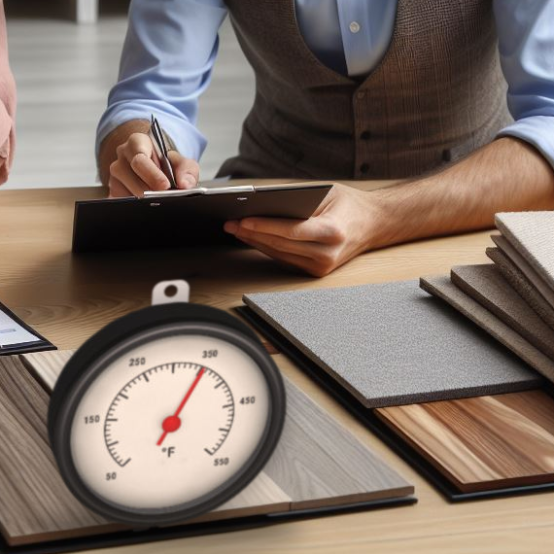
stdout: 350 °F
